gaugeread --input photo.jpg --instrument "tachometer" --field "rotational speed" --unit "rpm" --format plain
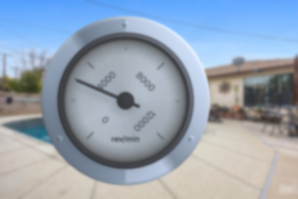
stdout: 3000 rpm
